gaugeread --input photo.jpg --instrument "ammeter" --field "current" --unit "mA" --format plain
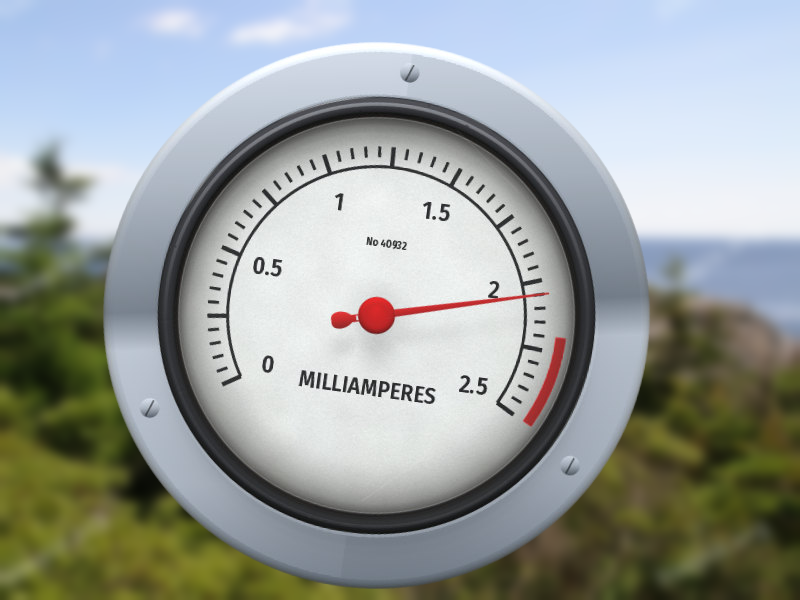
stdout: 2.05 mA
